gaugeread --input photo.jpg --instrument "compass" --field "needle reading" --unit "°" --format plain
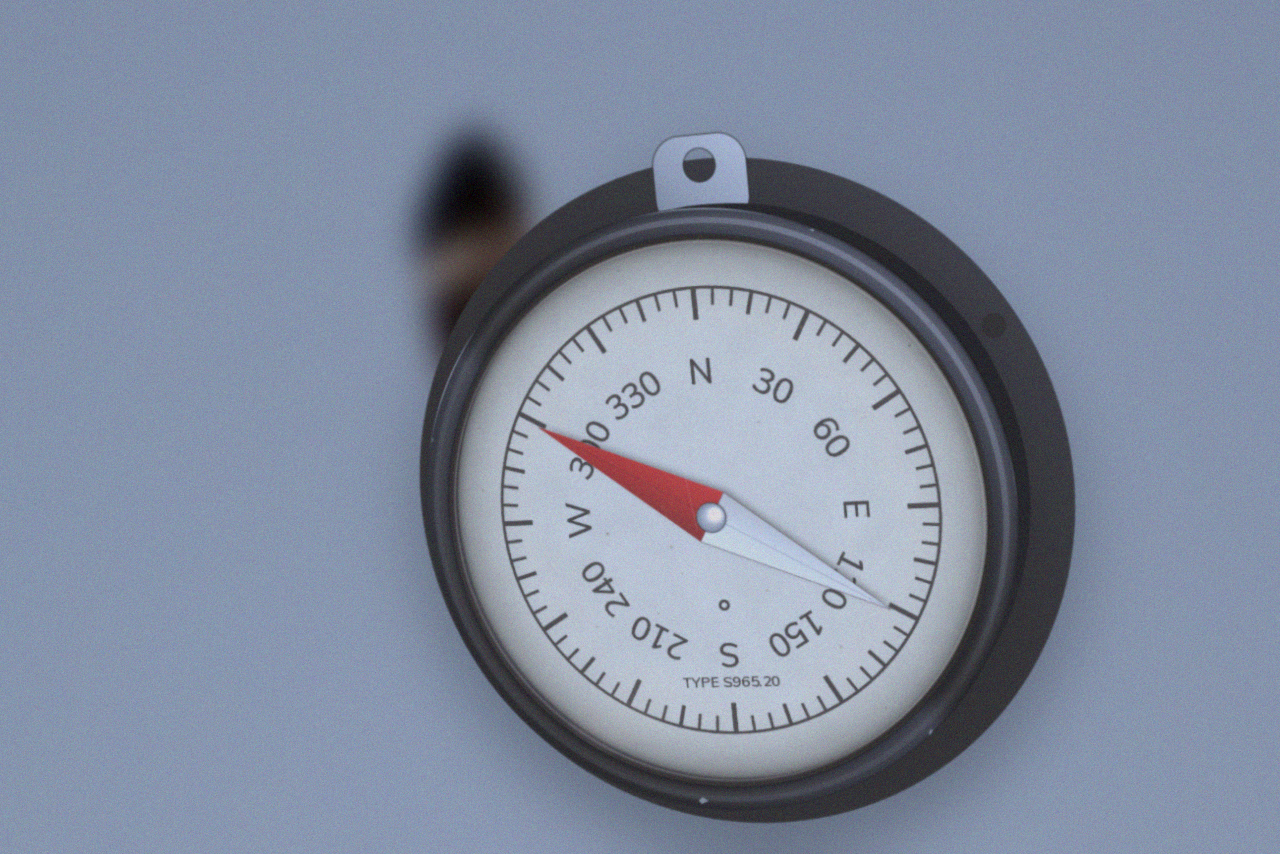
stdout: 300 °
